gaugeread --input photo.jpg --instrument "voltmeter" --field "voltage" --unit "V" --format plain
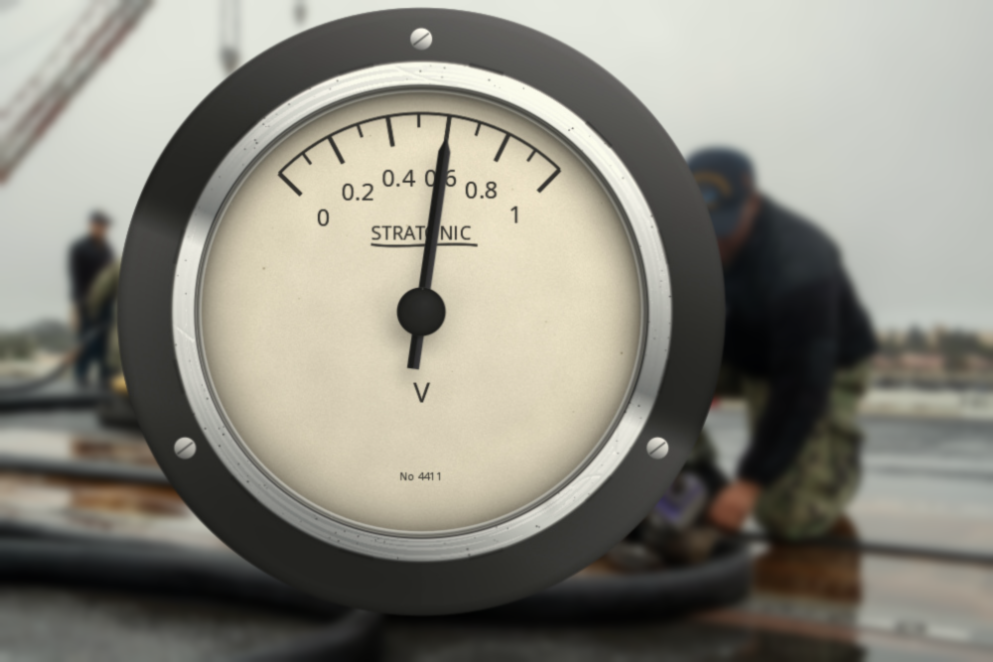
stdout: 0.6 V
